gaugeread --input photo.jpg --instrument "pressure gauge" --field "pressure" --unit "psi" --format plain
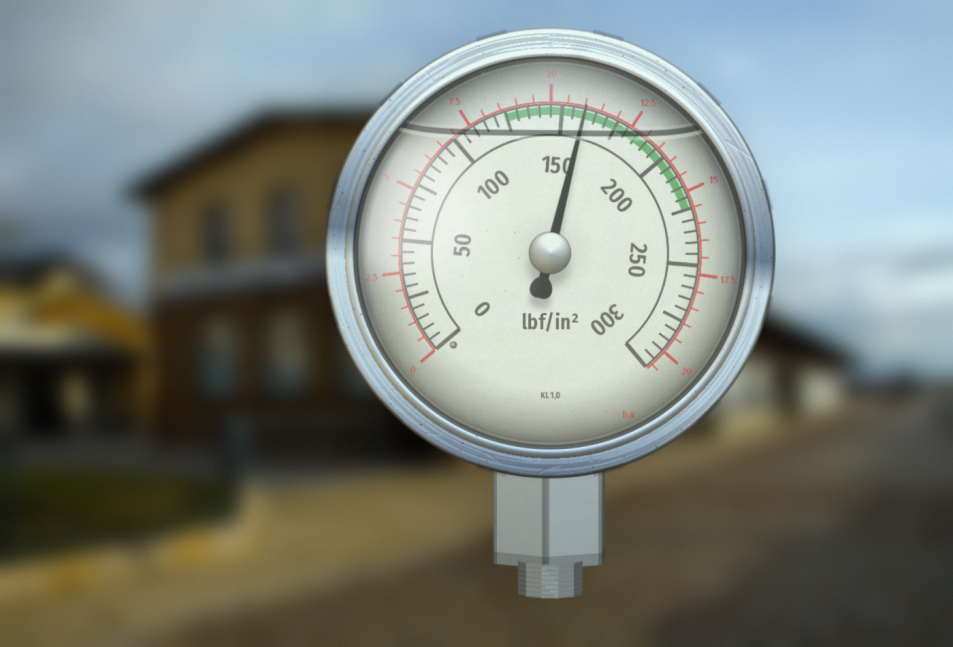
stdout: 160 psi
